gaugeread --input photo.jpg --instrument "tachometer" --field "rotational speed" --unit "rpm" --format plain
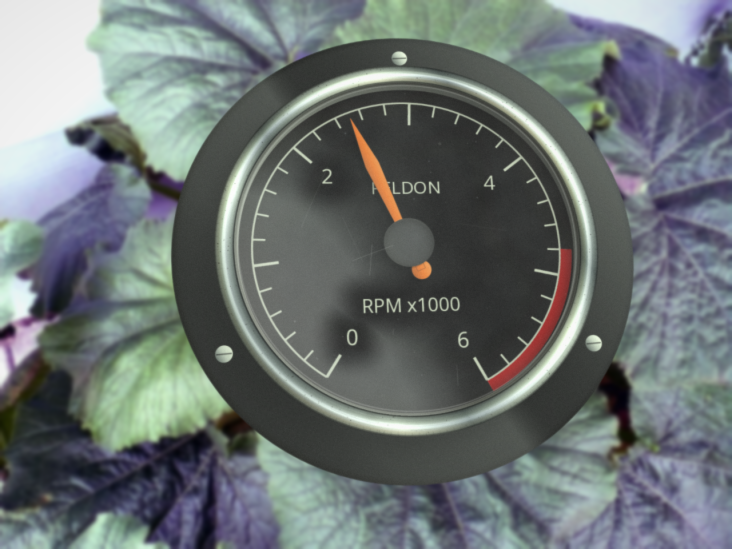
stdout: 2500 rpm
